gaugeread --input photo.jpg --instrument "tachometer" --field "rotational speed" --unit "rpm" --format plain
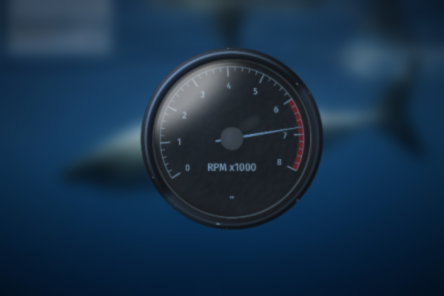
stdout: 6800 rpm
